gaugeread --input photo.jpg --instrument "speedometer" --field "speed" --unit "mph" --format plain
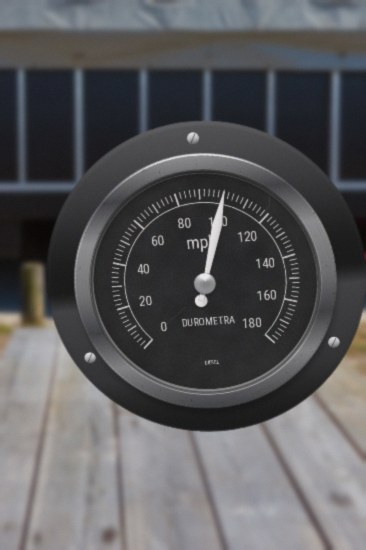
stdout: 100 mph
